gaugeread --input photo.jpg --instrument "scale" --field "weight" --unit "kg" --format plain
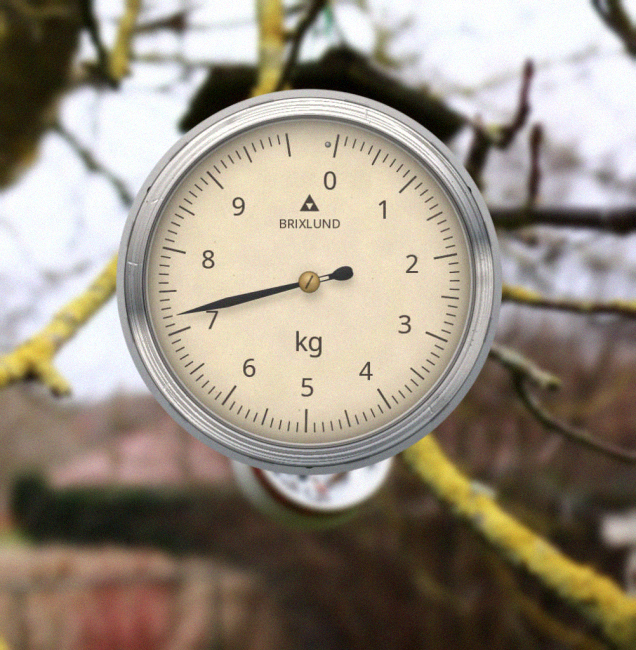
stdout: 7.2 kg
